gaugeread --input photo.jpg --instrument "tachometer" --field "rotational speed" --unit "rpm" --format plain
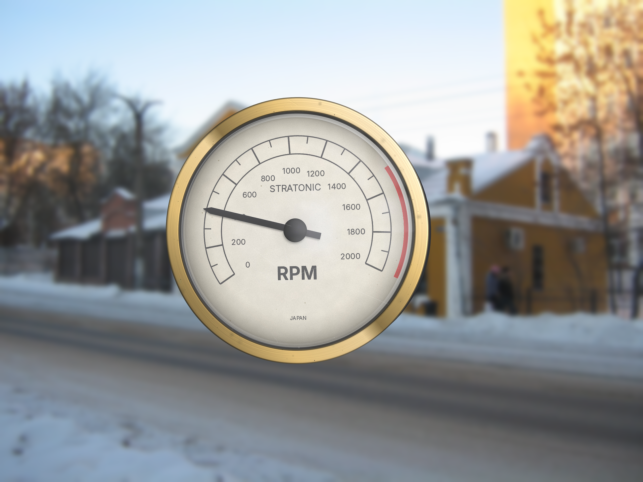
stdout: 400 rpm
